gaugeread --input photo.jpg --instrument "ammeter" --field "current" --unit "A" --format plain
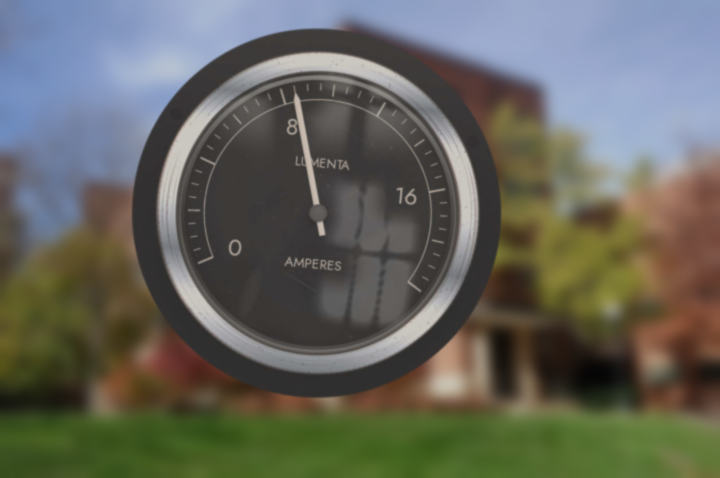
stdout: 8.5 A
